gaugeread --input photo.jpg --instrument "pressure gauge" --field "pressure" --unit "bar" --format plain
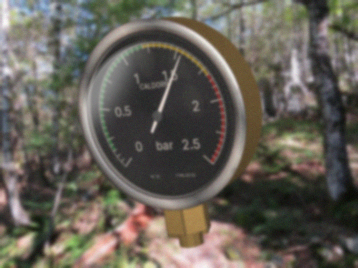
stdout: 1.55 bar
